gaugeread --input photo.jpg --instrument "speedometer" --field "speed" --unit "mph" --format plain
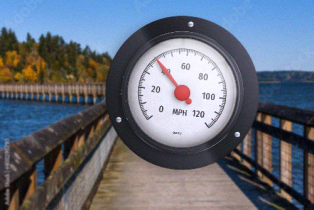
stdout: 40 mph
